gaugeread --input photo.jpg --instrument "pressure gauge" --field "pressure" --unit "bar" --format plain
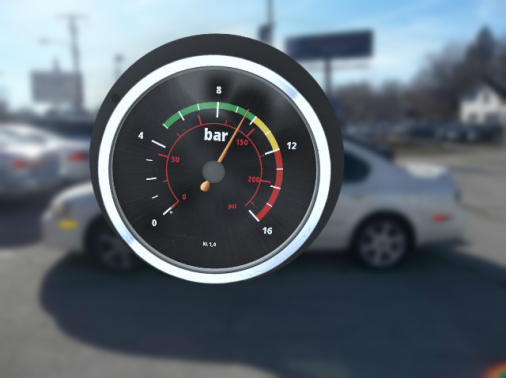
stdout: 9.5 bar
